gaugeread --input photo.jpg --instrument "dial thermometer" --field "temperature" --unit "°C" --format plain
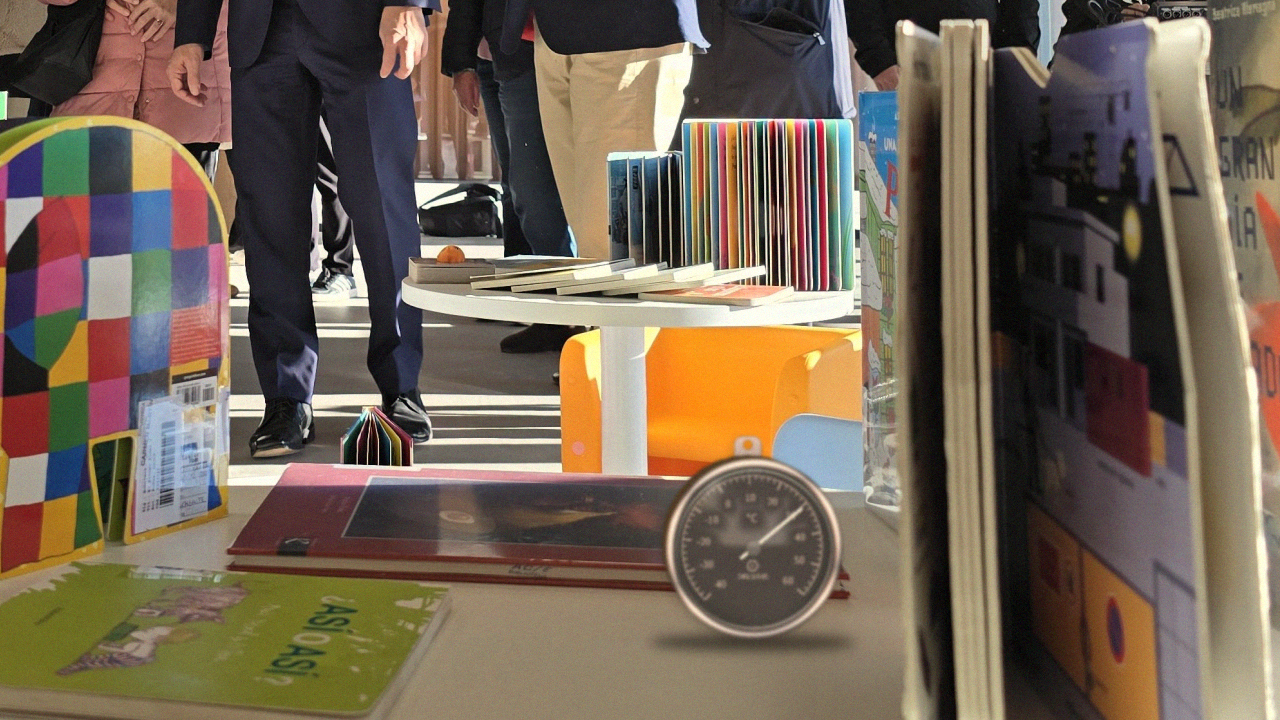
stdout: 30 °C
